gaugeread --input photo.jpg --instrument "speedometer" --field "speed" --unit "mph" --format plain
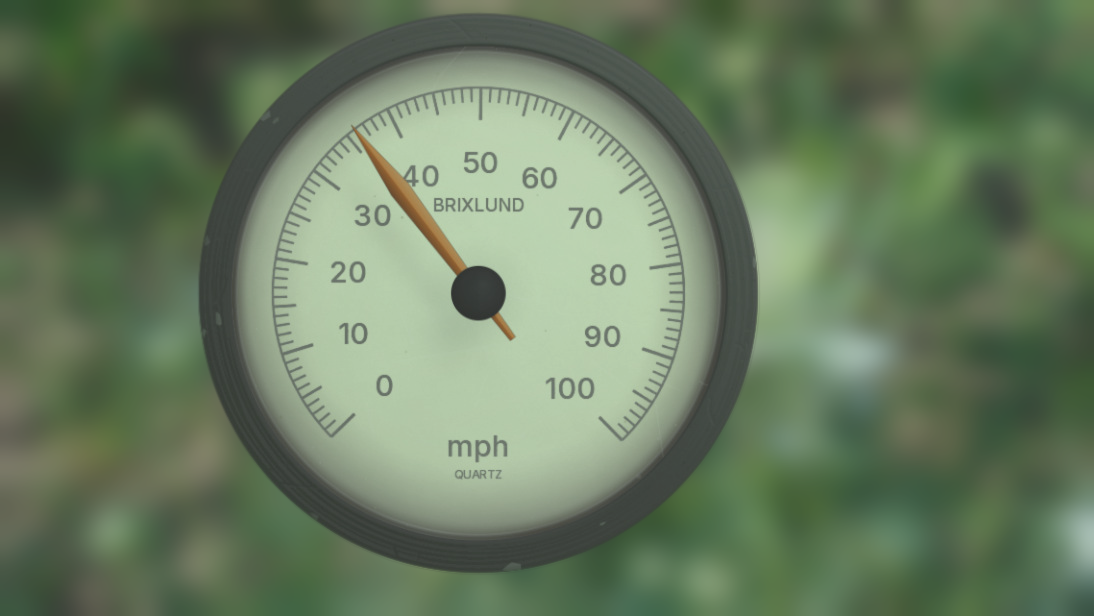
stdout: 36 mph
